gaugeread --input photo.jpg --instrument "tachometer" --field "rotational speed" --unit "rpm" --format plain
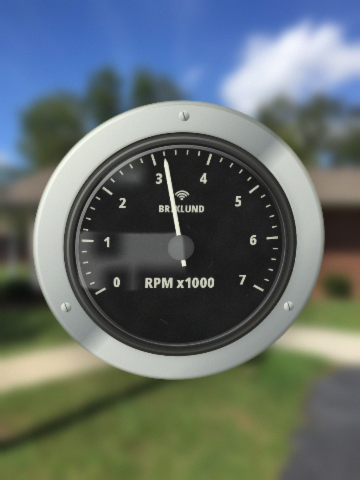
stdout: 3200 rpm
